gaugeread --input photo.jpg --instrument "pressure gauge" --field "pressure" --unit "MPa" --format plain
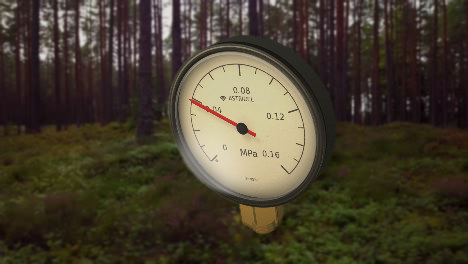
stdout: 0.04 MPa
